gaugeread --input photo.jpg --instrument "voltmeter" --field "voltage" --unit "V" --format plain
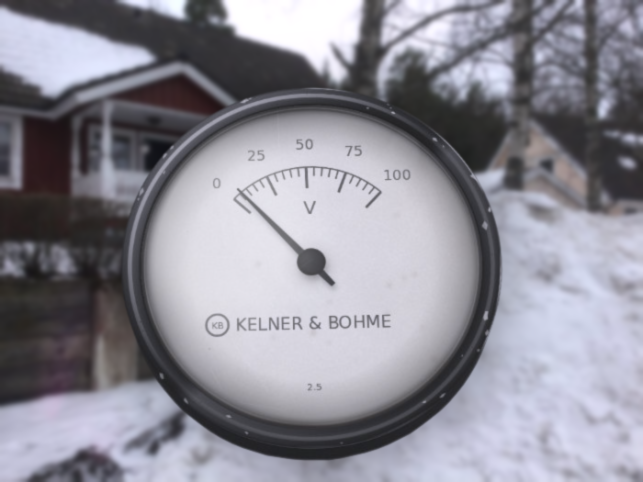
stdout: 5 V
